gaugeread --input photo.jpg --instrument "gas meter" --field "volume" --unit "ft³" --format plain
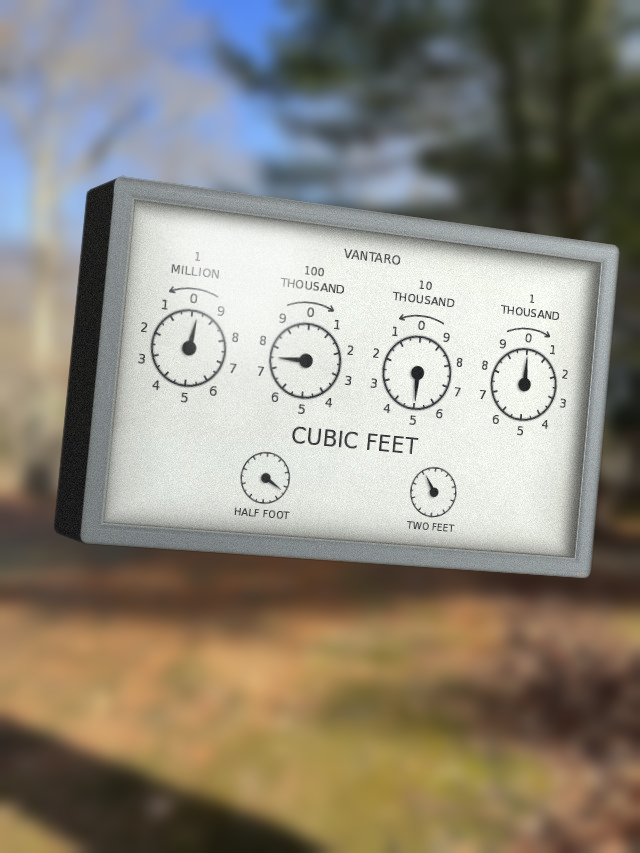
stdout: 975000 ft³
